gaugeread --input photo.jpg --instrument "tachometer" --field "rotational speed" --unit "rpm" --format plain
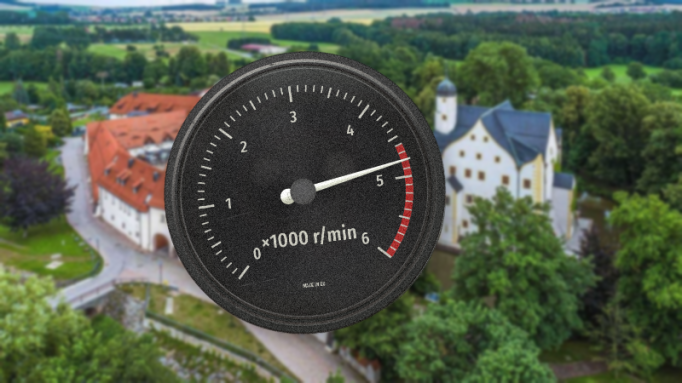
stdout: 4800 rpm
